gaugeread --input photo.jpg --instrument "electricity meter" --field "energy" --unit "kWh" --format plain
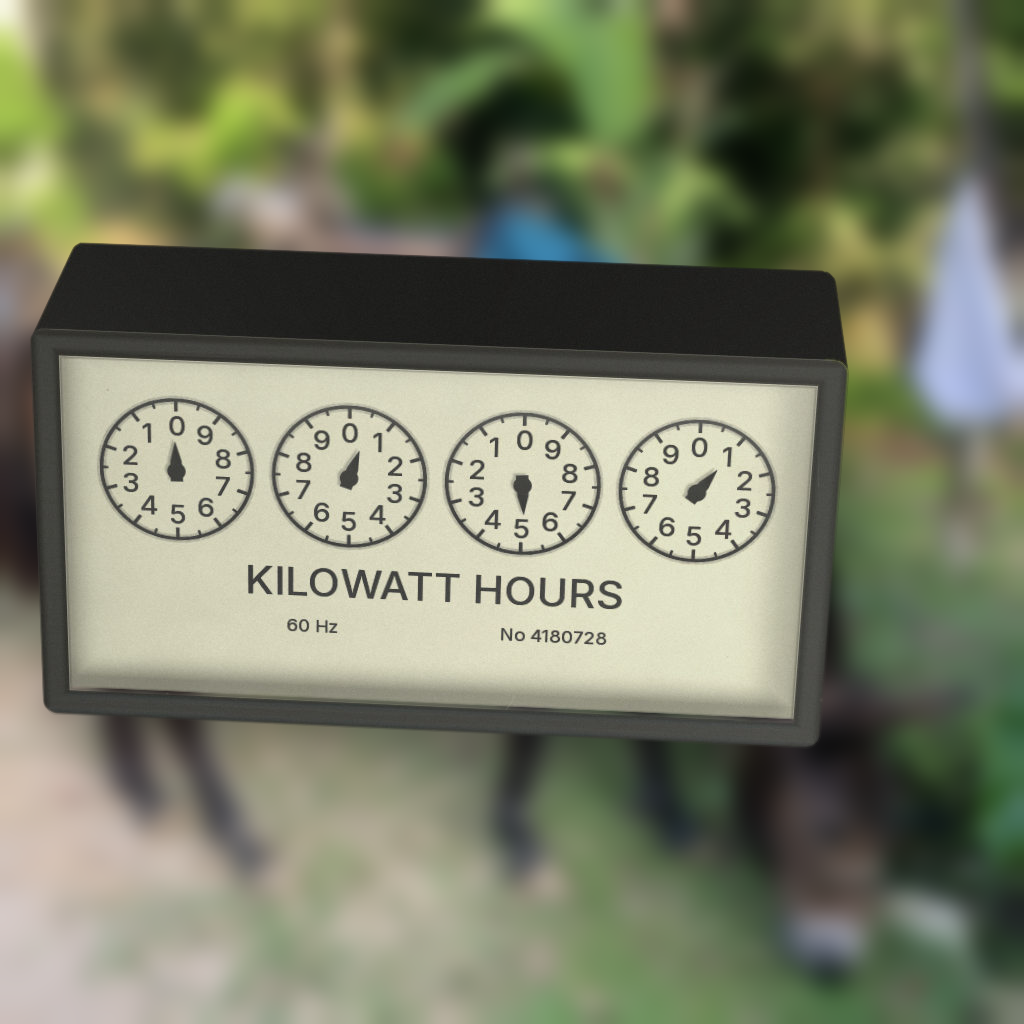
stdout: 51 kWh
